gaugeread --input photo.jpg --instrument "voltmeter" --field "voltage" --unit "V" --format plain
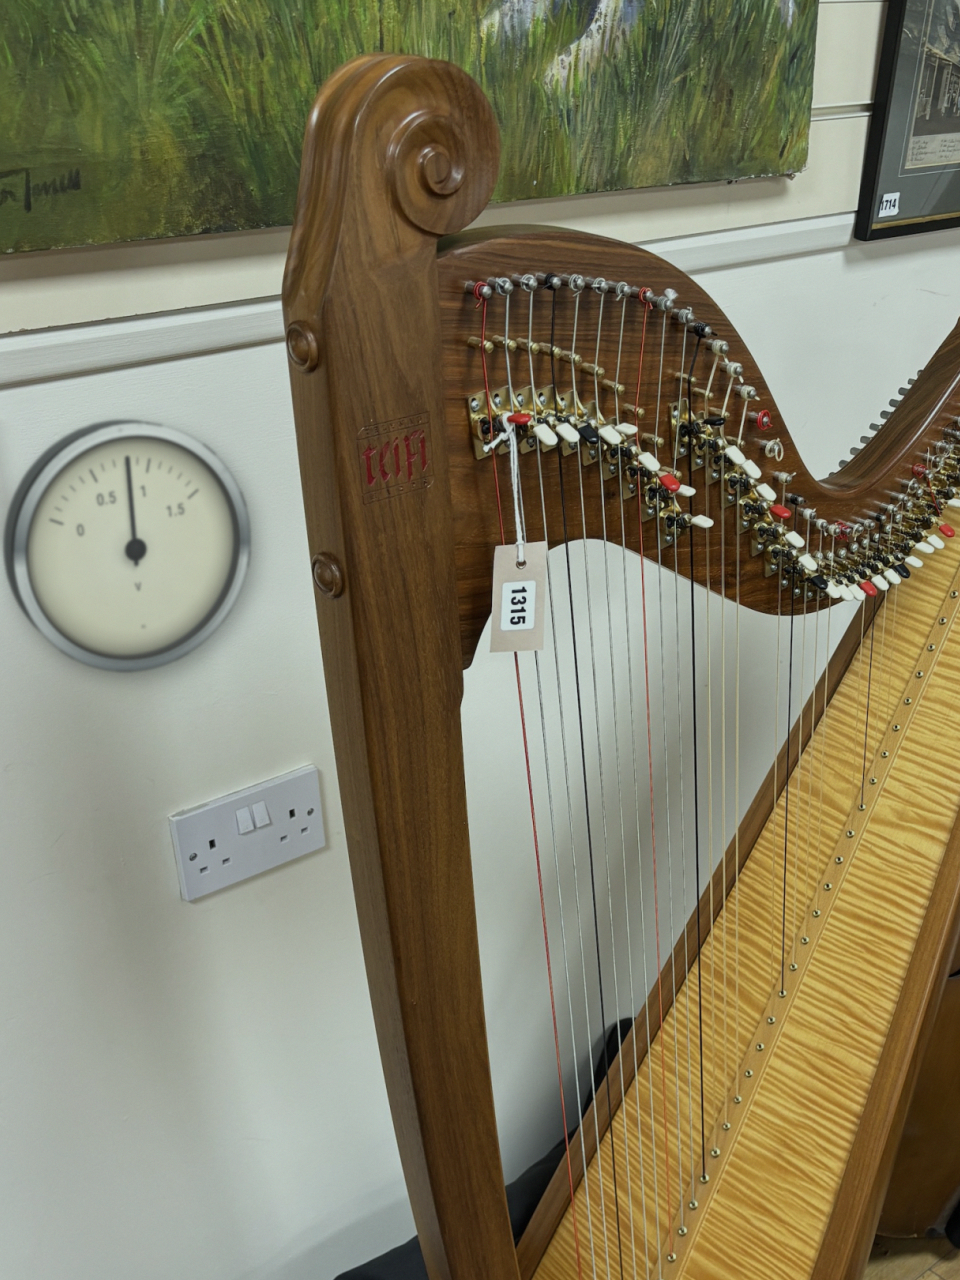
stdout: 0.8 V
